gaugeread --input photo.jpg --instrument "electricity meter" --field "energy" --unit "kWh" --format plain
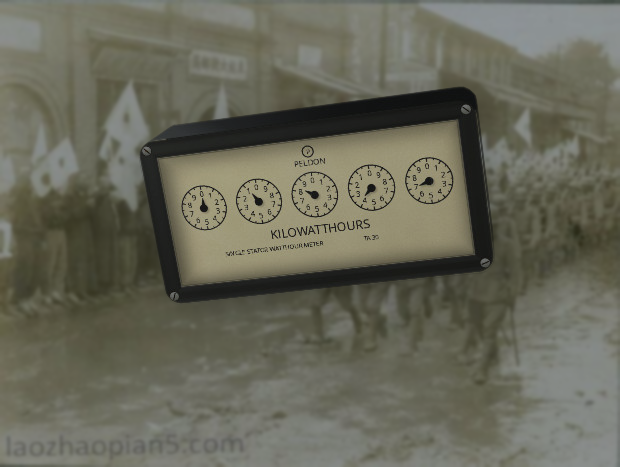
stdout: 837 kWh
